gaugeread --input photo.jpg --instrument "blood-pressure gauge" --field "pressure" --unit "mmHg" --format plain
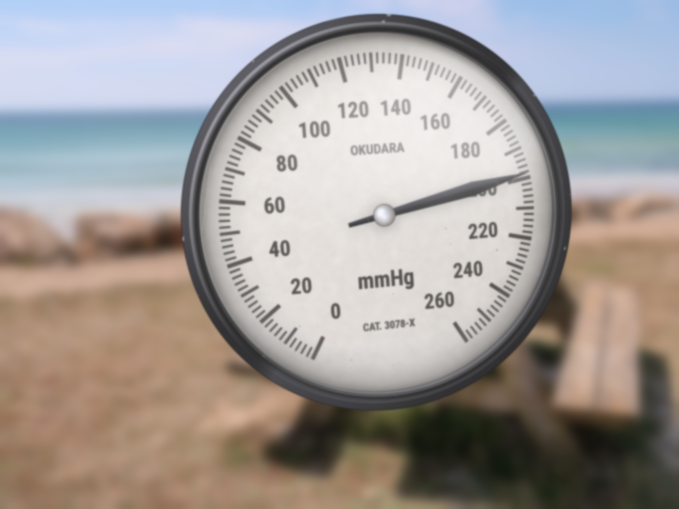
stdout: 198 mmHg
